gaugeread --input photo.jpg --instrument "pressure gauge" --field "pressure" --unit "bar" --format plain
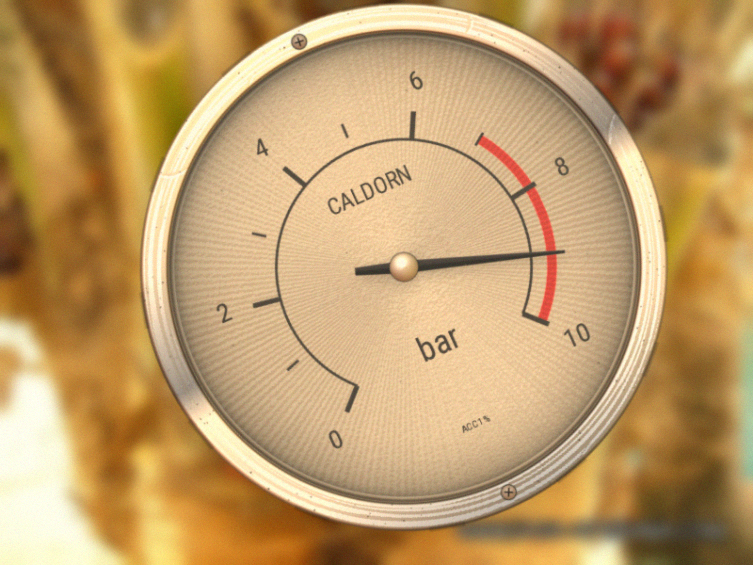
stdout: 9 bar
